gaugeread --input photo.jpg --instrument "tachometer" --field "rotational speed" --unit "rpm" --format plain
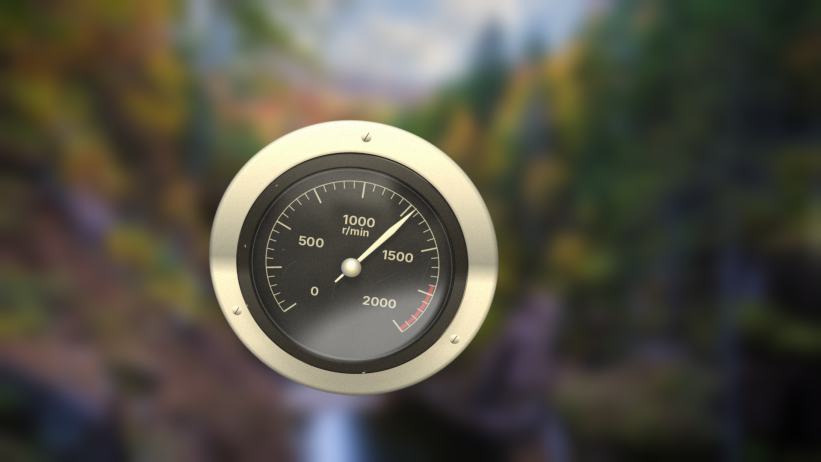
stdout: 1275 rpm
